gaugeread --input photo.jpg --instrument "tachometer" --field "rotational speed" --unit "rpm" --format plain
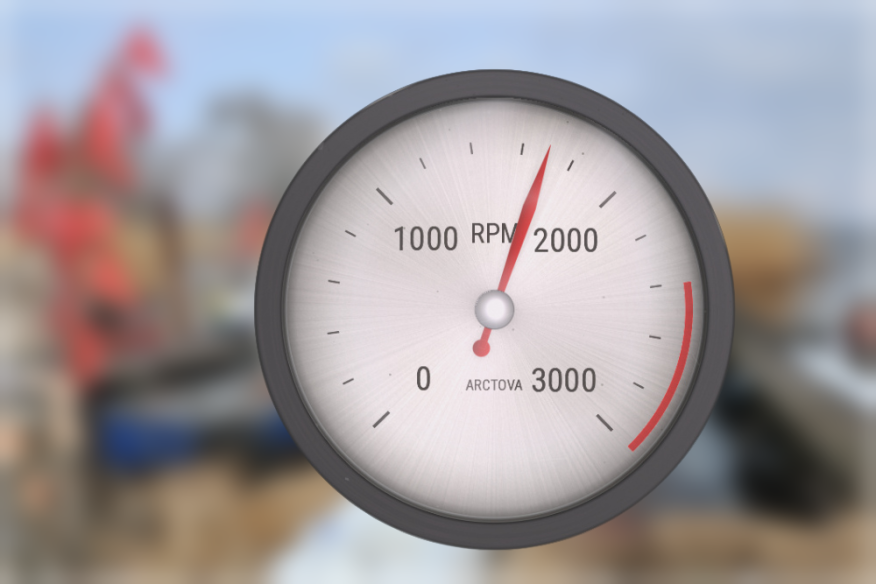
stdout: 1700 rpm
